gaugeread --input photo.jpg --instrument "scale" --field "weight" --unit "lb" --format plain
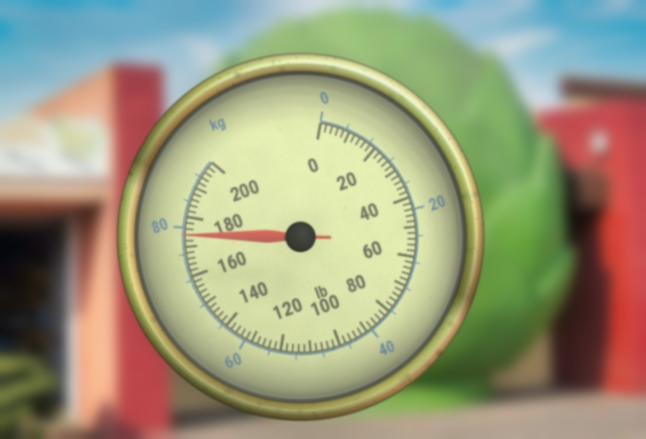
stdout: 174 lb
